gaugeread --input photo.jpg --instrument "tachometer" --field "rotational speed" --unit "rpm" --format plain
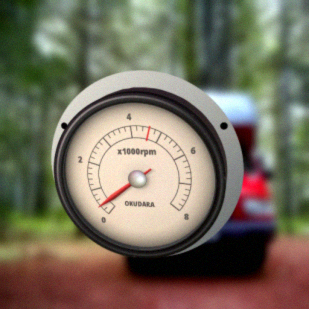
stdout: 400 rpm
